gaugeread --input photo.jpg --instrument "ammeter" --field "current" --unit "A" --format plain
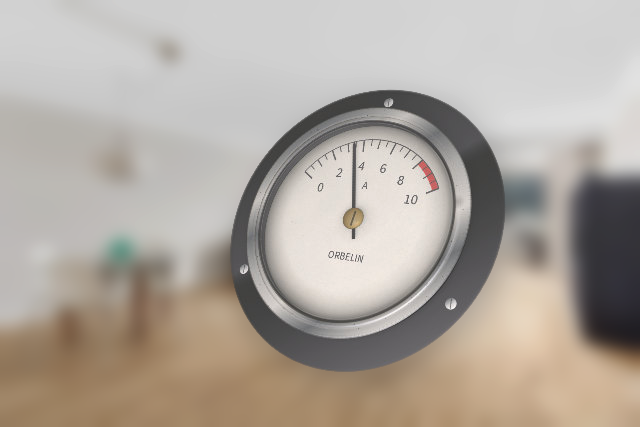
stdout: 3.5 A
